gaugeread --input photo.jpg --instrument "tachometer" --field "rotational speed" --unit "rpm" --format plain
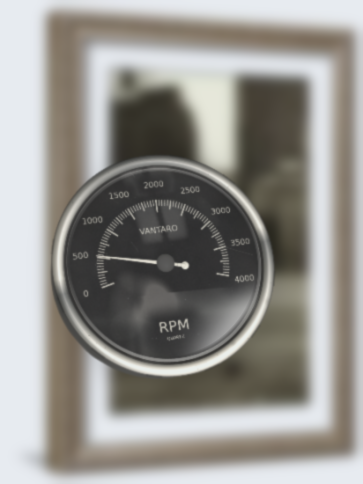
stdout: 500 rpm
